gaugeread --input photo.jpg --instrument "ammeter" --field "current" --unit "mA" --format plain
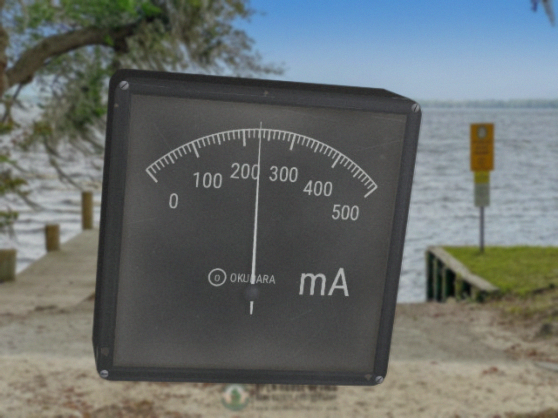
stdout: 230 mA
